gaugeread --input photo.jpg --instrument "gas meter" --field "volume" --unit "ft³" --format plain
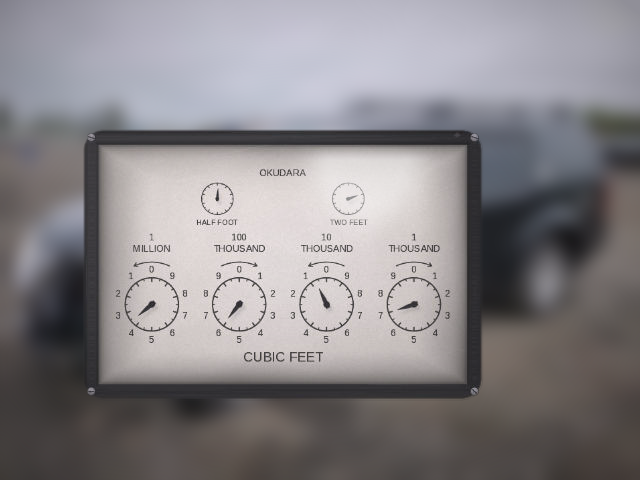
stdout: 360700 ft³
